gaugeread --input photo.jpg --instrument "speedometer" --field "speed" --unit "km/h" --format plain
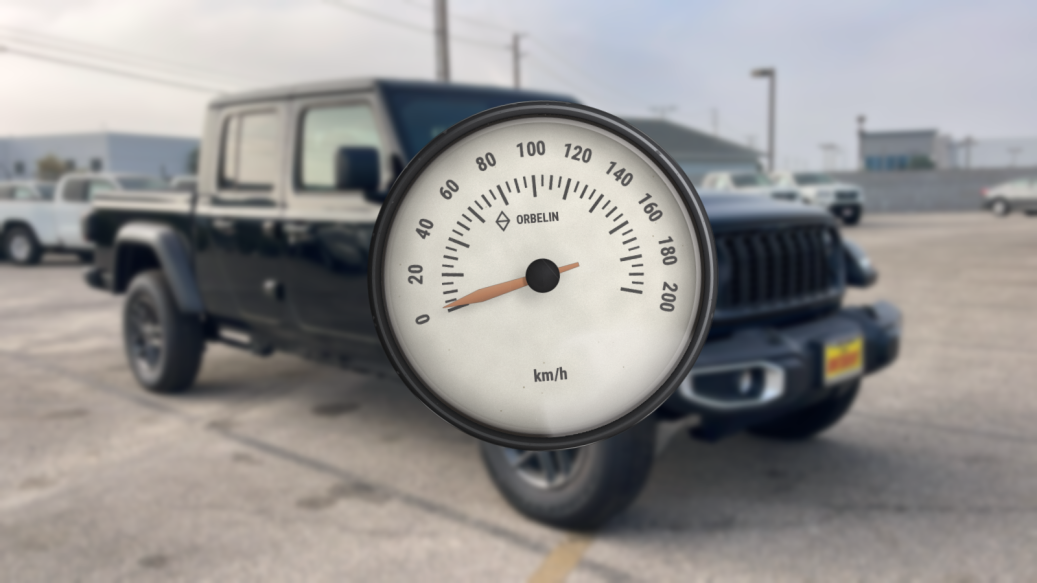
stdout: 2.5 km/h
